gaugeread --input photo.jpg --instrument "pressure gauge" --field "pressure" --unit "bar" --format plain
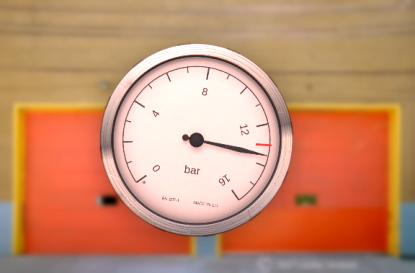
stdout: 13.5 bar
